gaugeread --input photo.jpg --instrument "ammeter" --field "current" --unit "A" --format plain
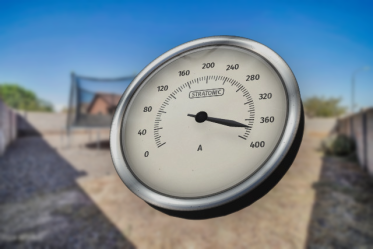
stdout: 380 A
